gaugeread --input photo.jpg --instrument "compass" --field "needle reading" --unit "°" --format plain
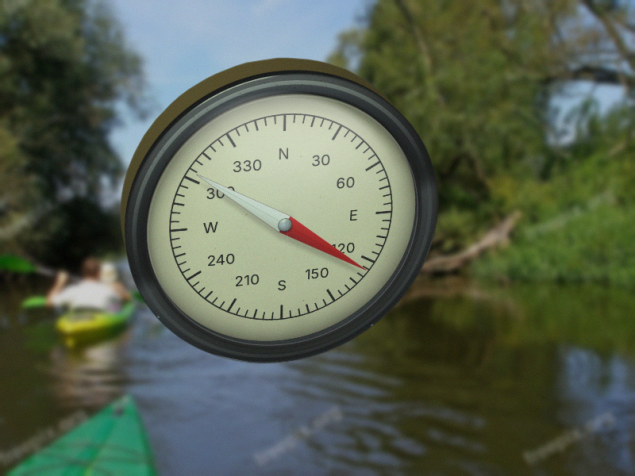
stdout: 125 °
